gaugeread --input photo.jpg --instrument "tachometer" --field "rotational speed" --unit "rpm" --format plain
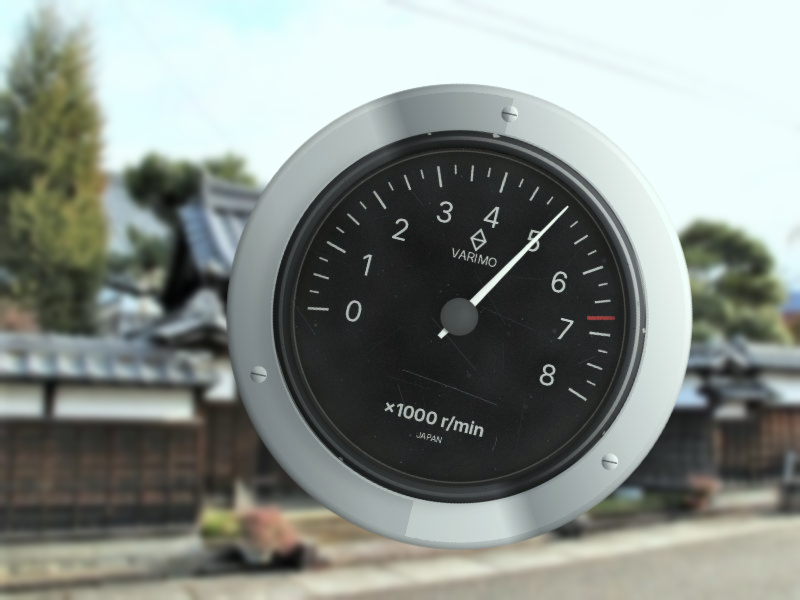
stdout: 5000 rpm
